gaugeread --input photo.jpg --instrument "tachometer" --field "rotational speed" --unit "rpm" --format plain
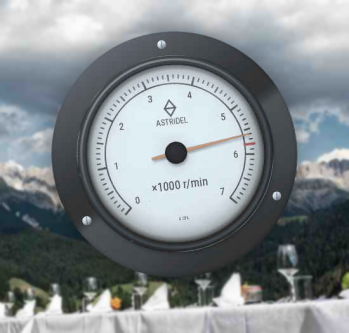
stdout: 5600 rpm
